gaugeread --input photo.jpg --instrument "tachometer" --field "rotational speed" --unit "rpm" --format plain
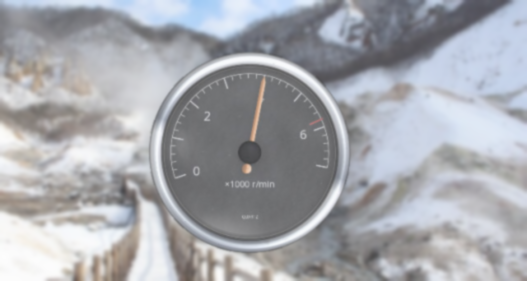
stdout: 4000 rpm
